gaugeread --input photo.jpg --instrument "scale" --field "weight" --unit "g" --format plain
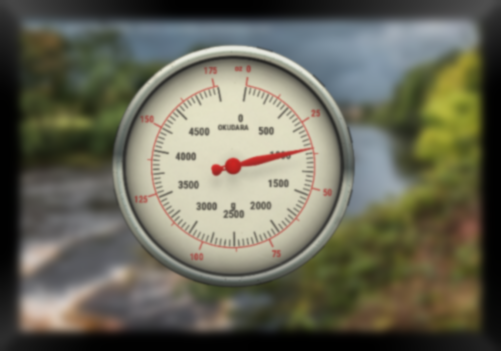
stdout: 1000 g
